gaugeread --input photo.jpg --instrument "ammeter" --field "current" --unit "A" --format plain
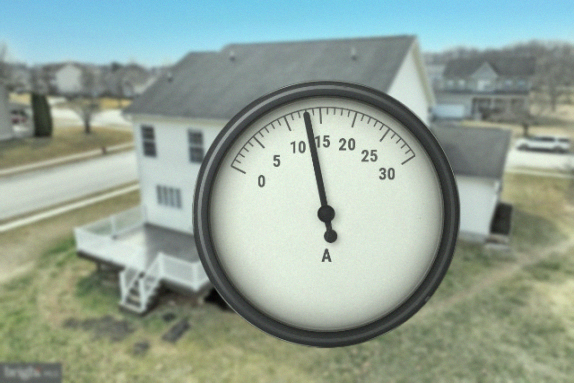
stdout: 13 A
